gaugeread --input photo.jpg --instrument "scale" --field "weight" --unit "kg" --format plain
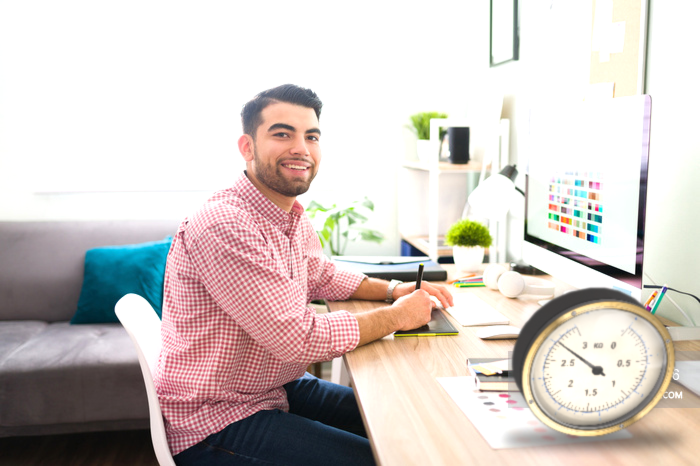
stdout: 2.75 kg
